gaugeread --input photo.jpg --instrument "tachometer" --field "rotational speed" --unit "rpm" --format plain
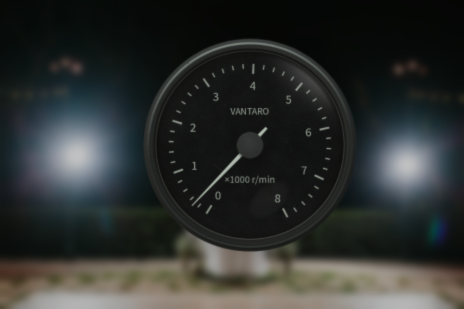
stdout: 300 rpm
